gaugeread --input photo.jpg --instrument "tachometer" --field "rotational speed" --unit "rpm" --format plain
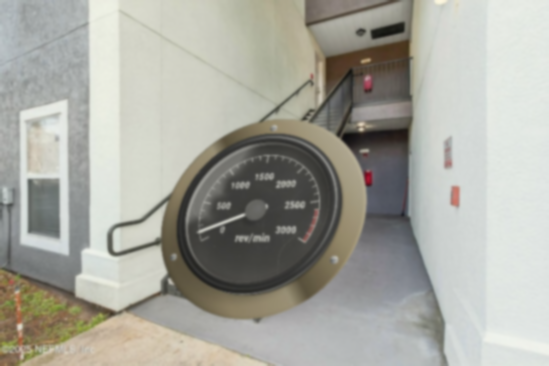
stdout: 100 rpm
